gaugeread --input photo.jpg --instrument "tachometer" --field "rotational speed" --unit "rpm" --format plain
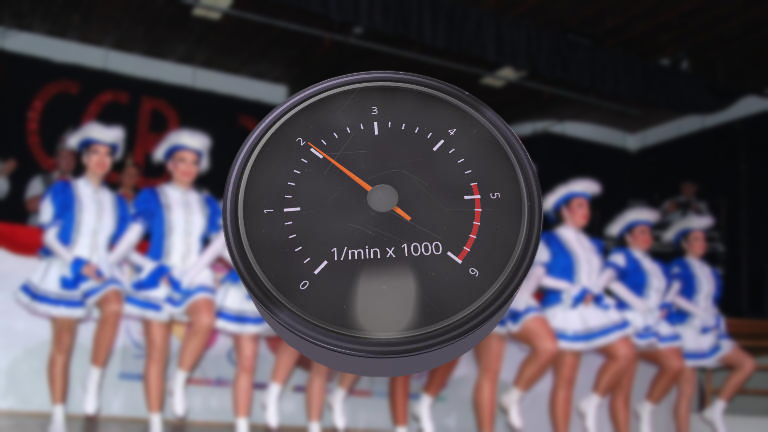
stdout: 2000 rpm
